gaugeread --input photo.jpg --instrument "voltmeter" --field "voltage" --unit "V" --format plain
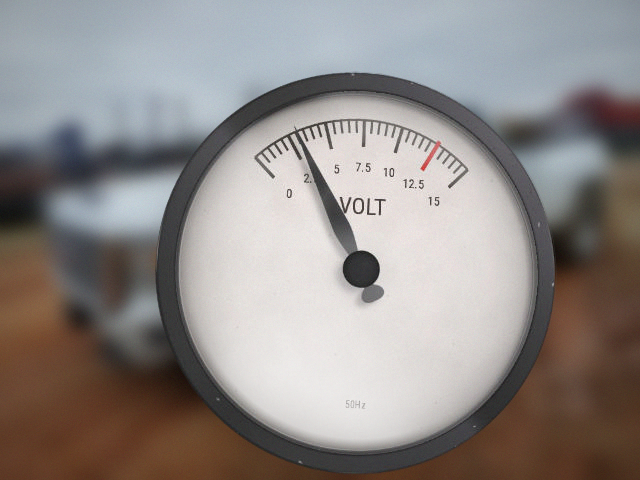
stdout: 3 V
